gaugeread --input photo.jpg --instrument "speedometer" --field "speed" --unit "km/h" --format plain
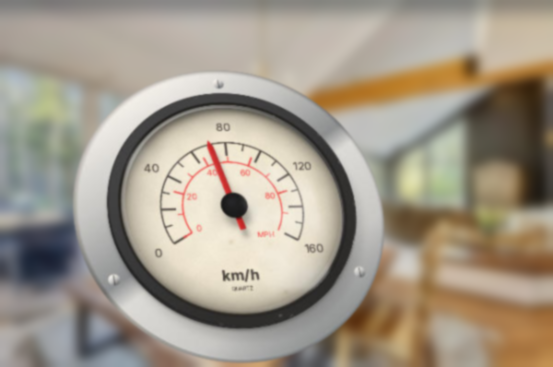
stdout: 70 km/h
